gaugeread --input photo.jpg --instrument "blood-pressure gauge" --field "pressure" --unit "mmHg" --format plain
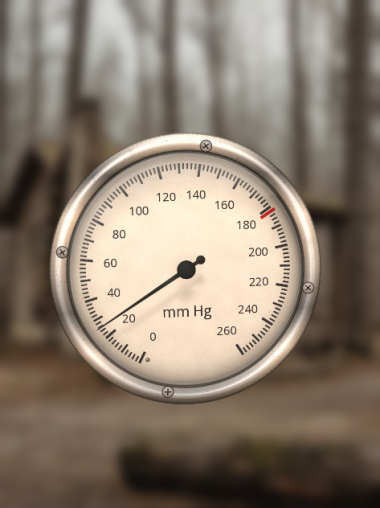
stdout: 26 mmHg
